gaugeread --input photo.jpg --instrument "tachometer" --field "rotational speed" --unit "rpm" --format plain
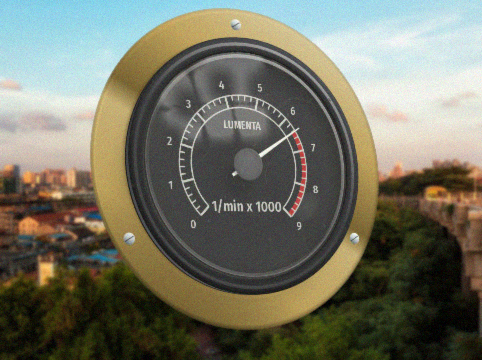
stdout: 6400 rpm
